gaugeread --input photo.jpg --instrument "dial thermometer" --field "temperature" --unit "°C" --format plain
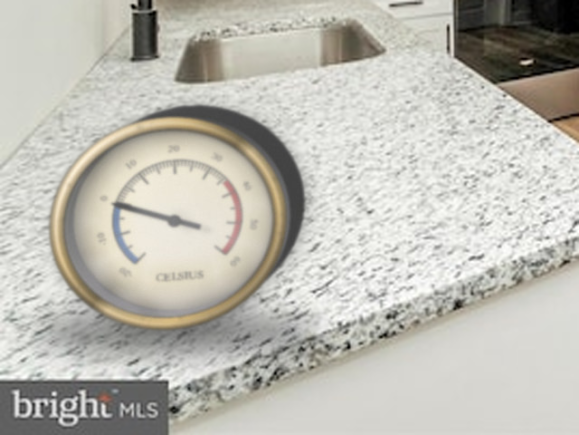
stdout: 0 °C
